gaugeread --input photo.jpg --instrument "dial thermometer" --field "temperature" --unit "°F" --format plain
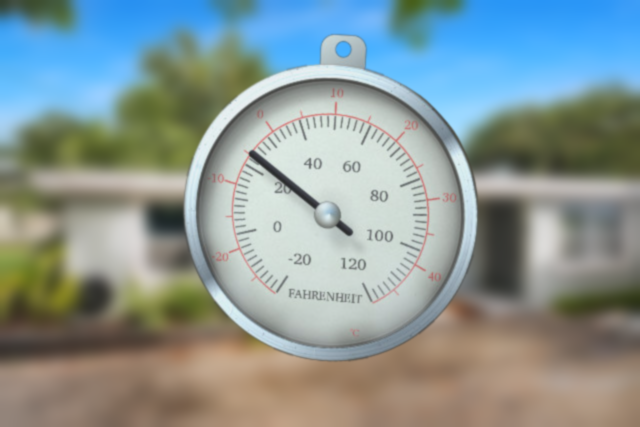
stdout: 24 °F
